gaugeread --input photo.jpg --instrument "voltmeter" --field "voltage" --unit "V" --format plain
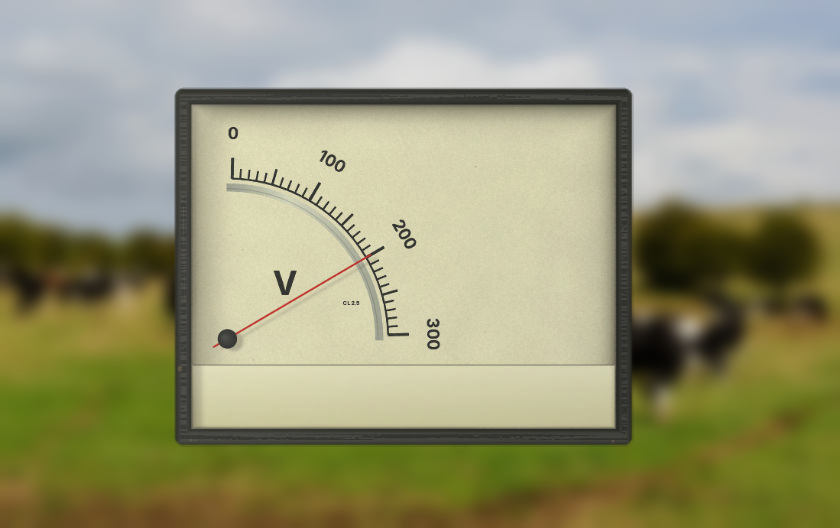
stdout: 200 V
